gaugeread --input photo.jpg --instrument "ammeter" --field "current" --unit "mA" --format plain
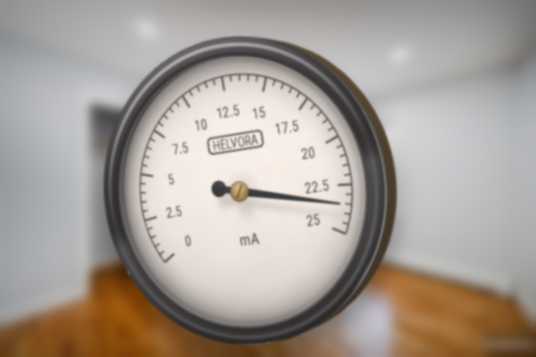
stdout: 23.5 mA
